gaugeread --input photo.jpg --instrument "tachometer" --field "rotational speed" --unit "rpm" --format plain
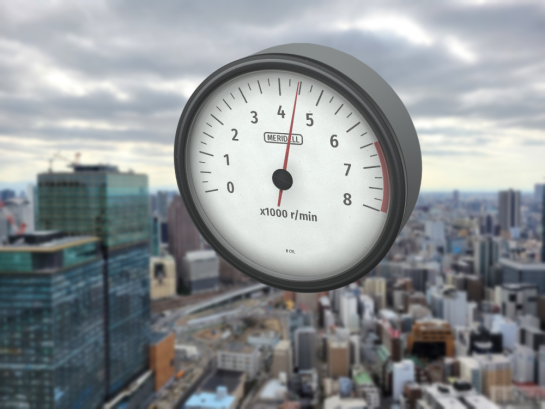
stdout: 4500 rpm
